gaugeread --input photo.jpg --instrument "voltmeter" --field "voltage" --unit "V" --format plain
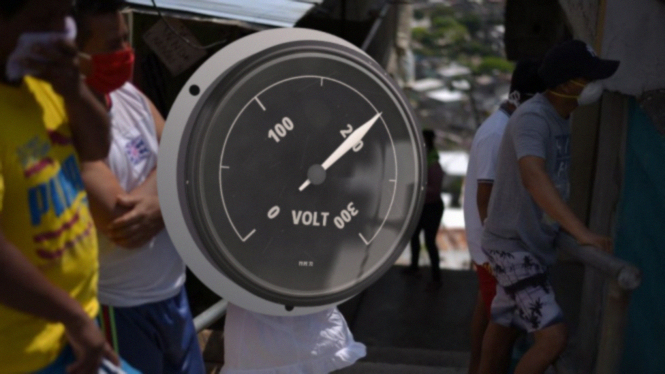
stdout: 200 V
